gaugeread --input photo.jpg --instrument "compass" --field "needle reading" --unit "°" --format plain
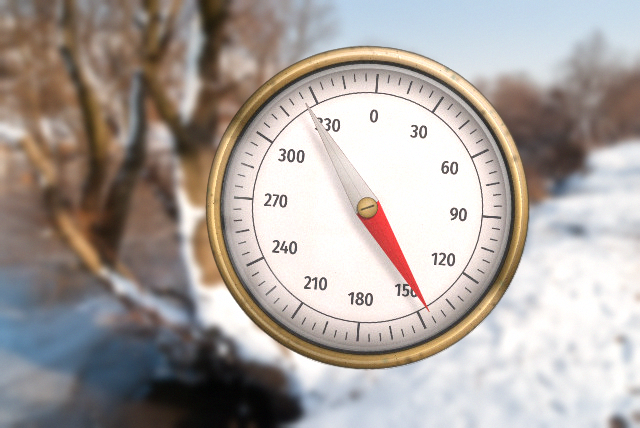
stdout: 145 °
